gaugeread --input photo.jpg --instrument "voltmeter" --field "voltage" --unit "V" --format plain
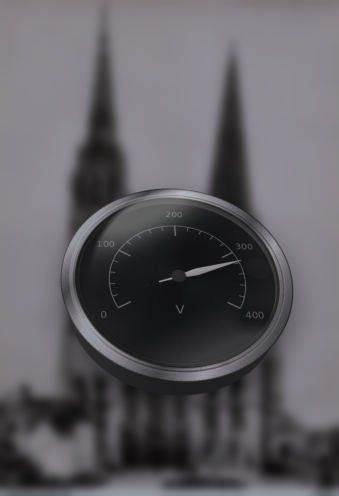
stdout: 320 V
